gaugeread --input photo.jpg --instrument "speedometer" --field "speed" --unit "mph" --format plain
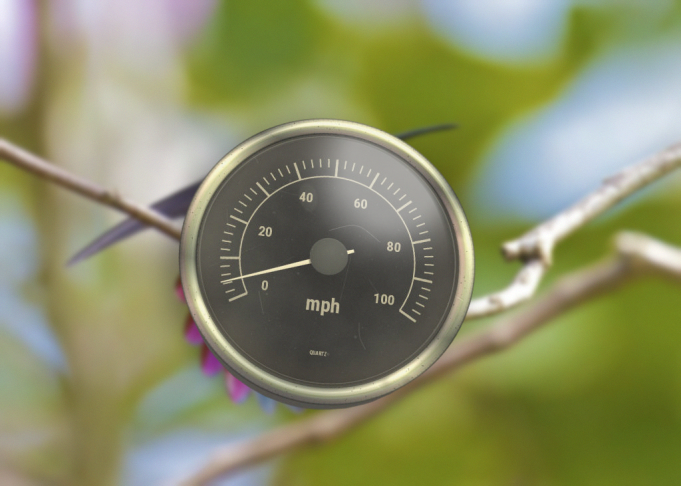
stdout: 4 mph
